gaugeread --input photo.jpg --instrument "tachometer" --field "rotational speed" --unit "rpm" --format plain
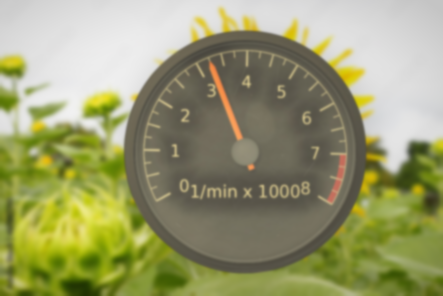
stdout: 3250 rpm
